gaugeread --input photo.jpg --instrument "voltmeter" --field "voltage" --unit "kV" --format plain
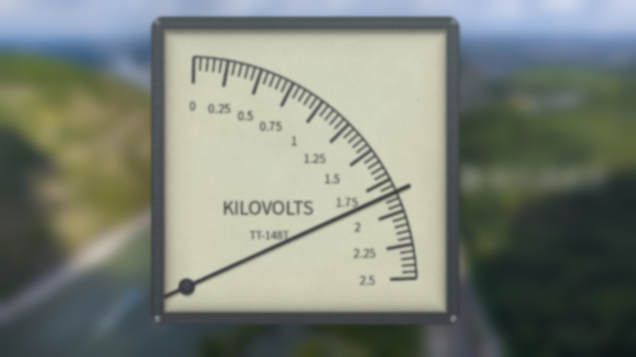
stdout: 1.85 kV
